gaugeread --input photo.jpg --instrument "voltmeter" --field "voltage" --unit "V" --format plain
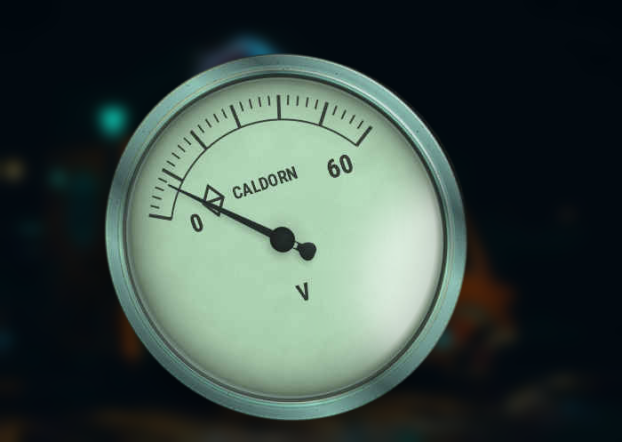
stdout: 8 V
